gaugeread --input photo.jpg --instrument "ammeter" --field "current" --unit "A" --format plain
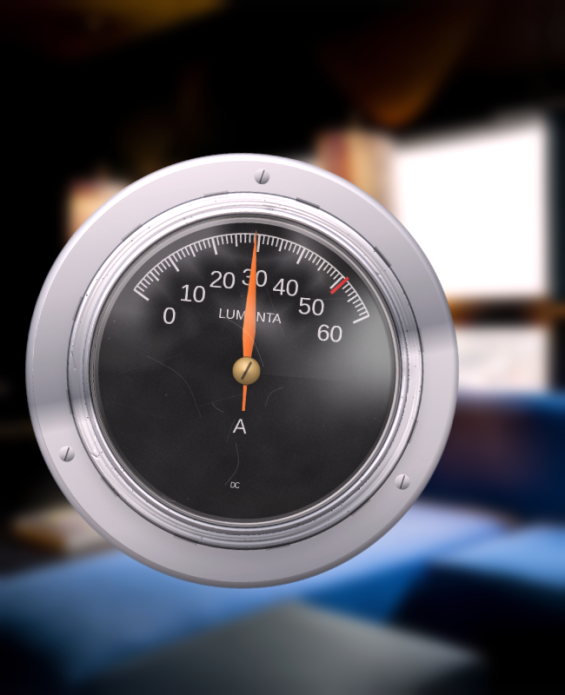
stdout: 29 A
